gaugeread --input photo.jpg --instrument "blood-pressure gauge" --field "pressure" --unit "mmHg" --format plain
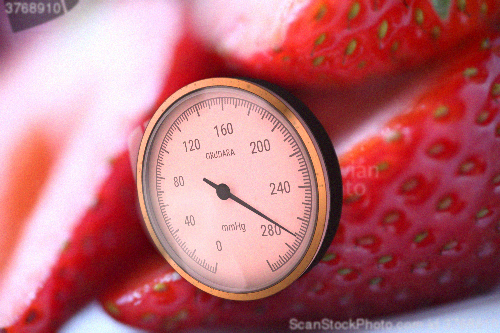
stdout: 270 mmHg
